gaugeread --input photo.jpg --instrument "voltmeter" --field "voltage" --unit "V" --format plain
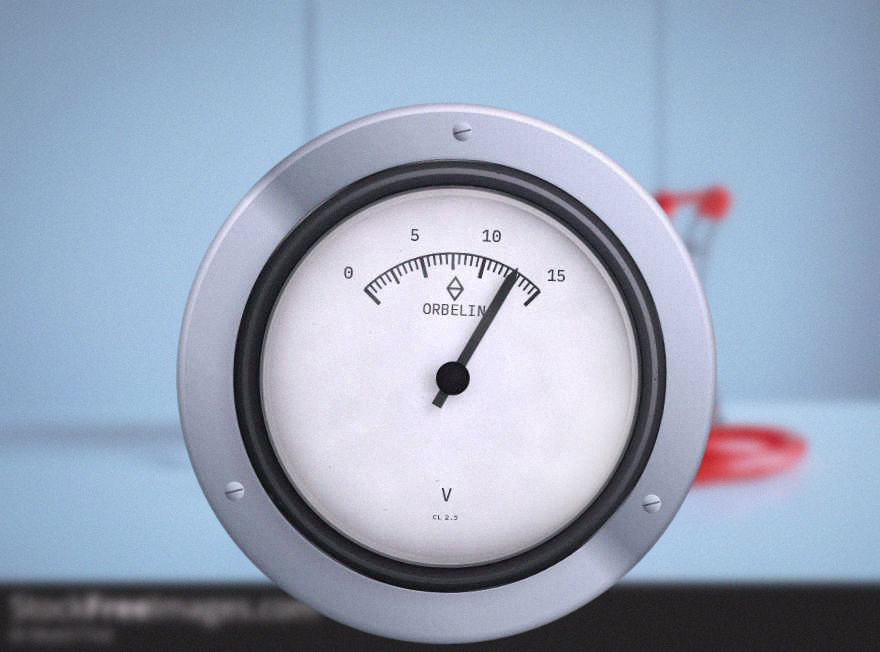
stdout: 12.5 V
